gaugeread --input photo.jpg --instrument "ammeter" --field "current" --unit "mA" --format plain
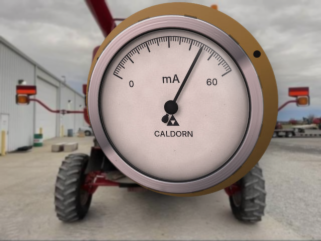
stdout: 45 mA
